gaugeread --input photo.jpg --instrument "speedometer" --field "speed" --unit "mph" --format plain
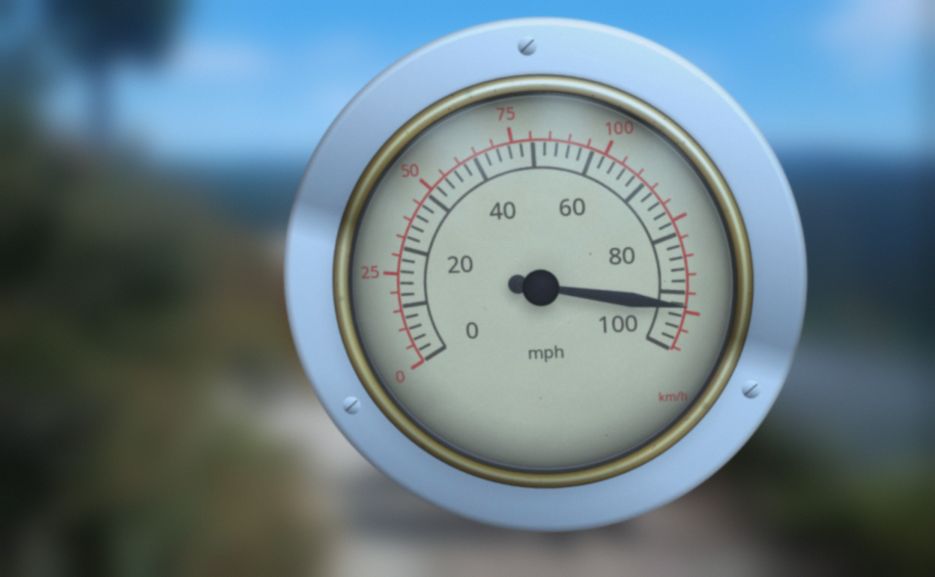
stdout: 92 mph
